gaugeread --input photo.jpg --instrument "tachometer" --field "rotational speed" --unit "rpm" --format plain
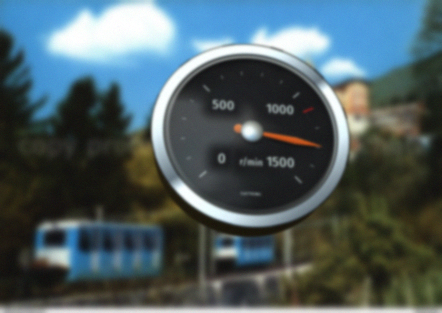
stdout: 1300 rpm
